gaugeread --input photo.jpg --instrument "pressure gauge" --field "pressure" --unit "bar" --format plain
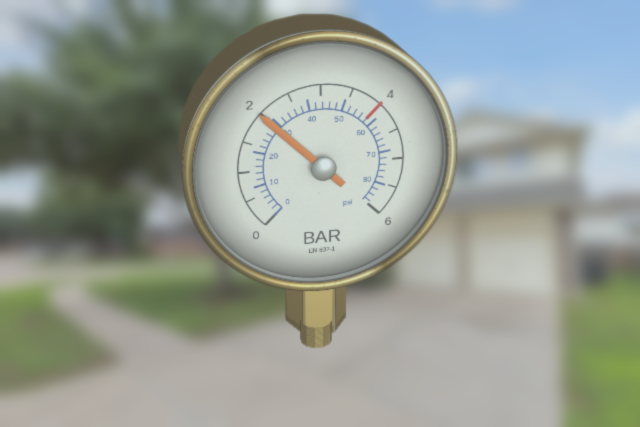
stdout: 2 bar
